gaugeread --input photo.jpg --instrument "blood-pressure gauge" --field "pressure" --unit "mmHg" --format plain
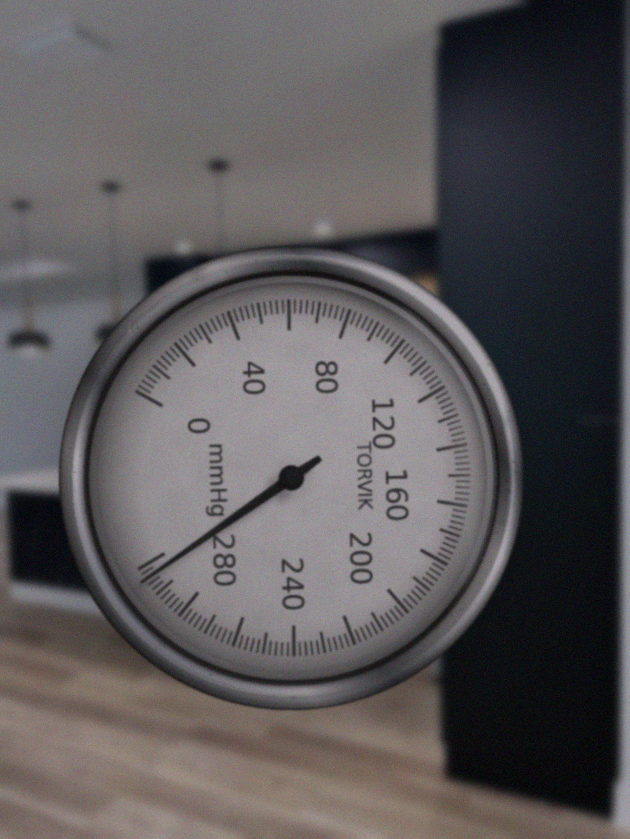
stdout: 296 mmHg
